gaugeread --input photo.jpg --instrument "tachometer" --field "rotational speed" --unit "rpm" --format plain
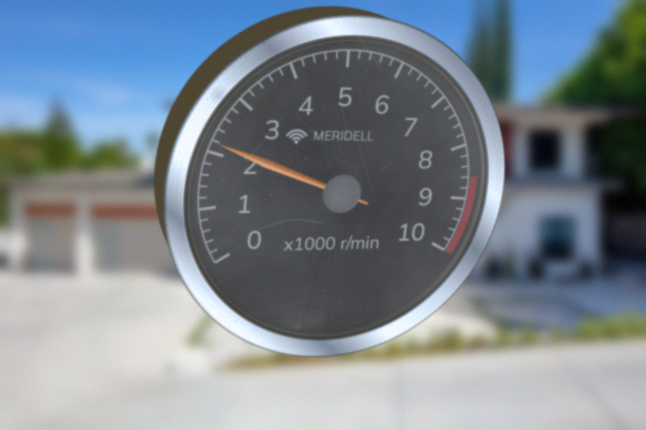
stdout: 2200 rpm
